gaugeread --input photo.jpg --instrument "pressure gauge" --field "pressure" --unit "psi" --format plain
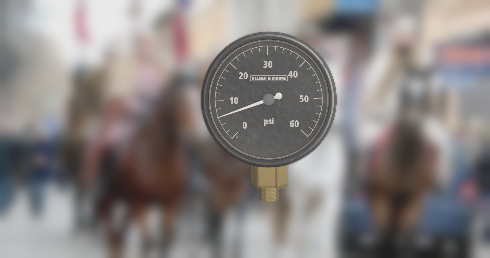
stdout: 6 psi
